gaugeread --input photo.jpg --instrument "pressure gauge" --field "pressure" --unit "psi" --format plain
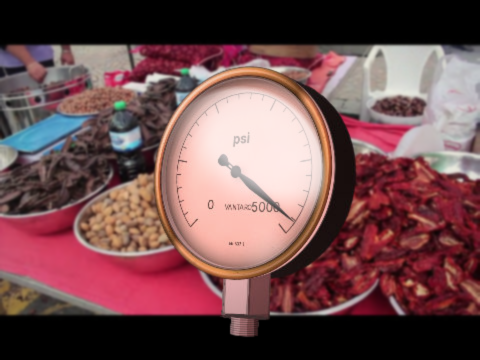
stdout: 4800 psi
